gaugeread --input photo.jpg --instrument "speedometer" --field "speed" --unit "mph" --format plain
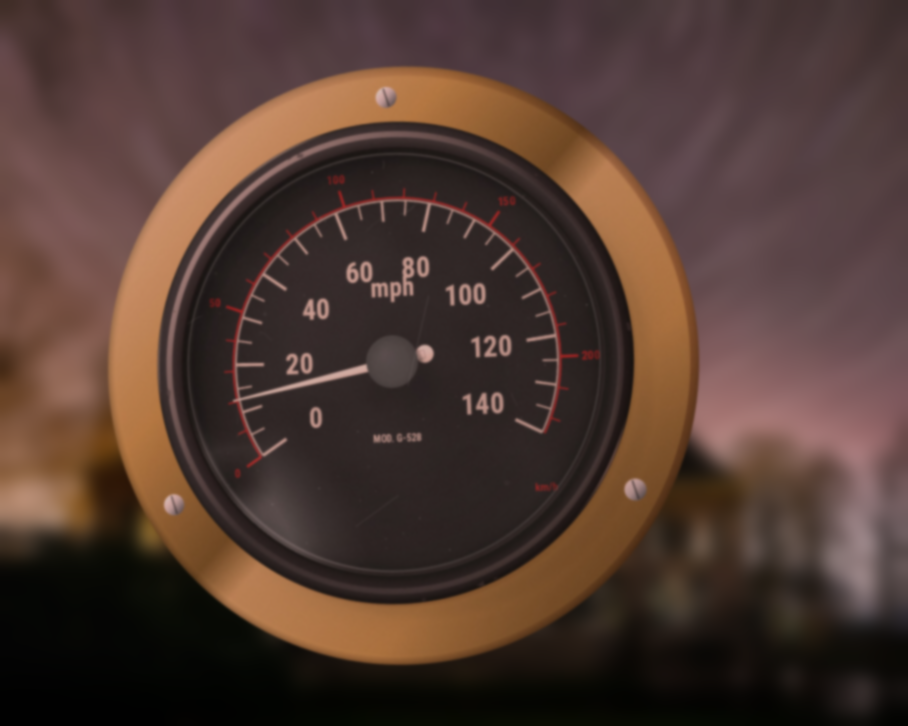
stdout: 12.5 mph
